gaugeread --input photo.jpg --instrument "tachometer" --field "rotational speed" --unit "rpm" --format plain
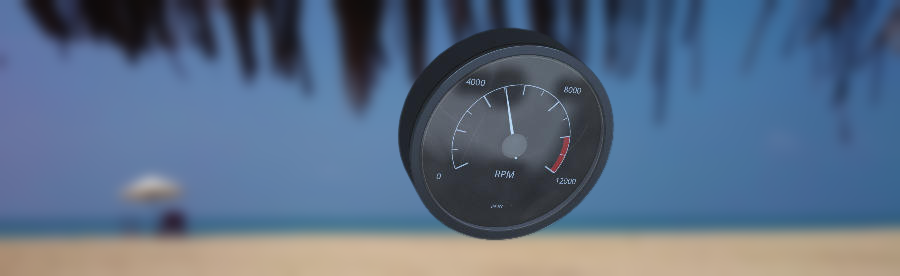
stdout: 5000 rpm
